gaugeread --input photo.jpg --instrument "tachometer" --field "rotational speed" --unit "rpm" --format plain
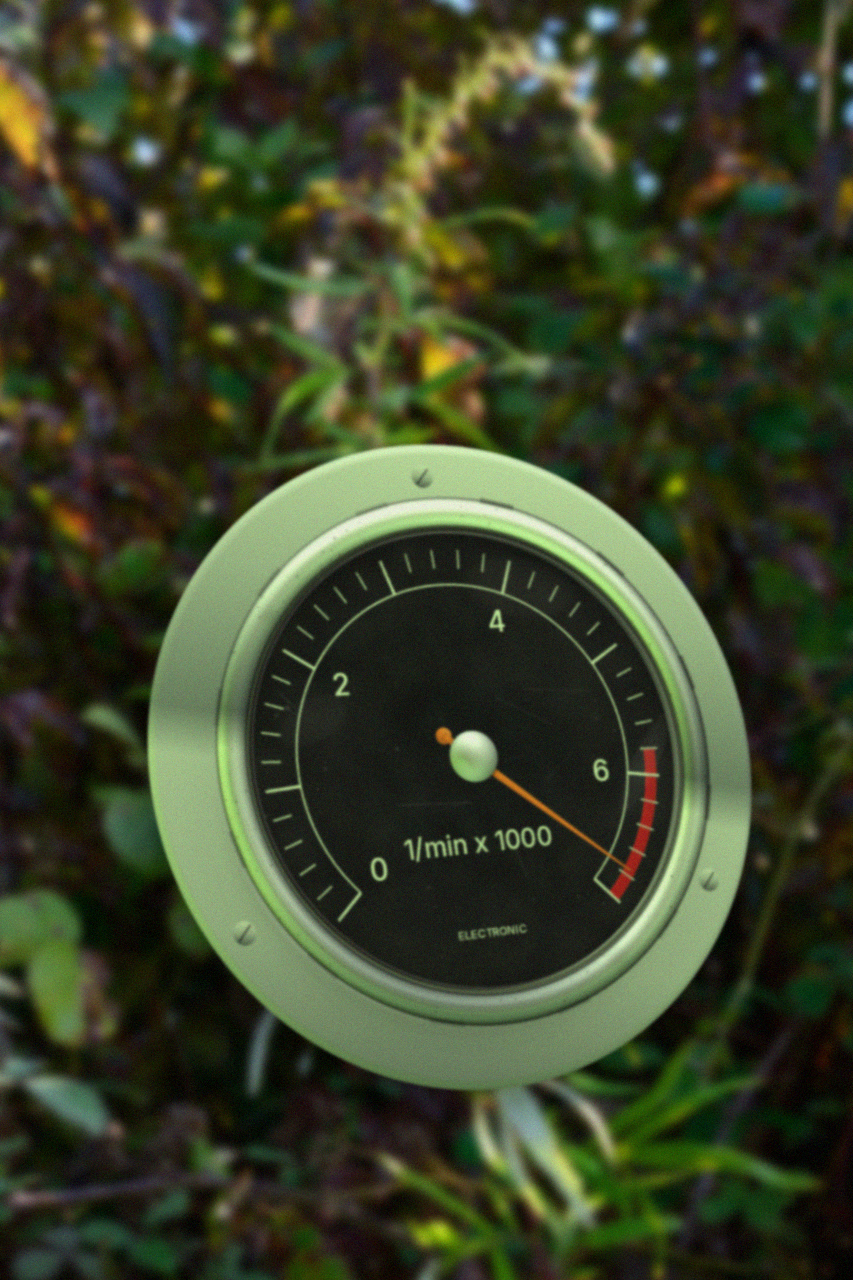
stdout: 6800 rpm
